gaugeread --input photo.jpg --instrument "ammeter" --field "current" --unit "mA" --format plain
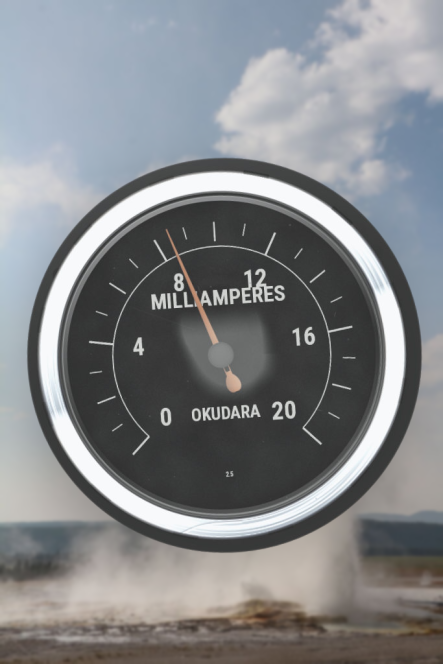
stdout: 8.5 mA
